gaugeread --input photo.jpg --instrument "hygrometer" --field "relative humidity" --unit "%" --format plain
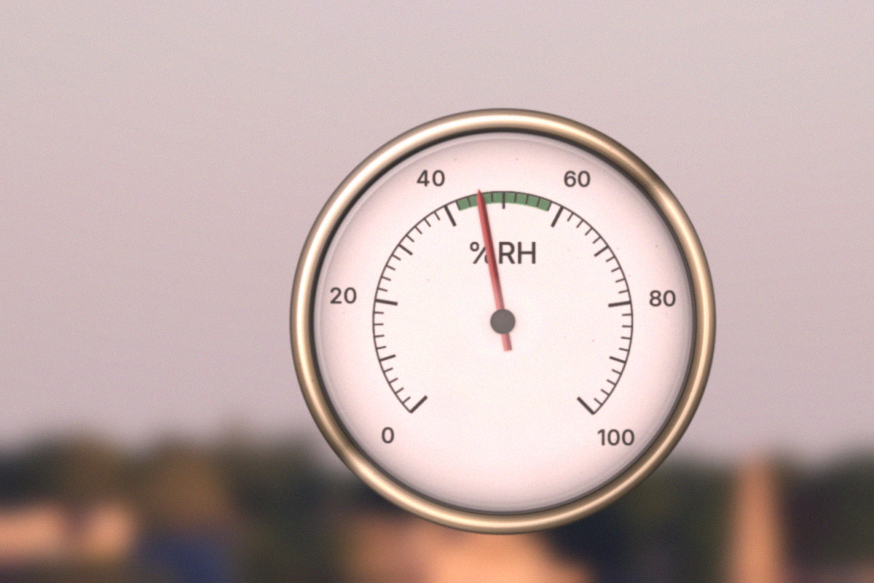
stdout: 46 %
